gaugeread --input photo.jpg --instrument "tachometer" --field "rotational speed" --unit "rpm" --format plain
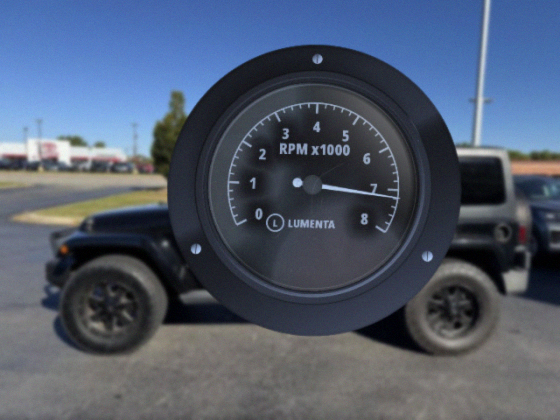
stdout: 7200 rpm
